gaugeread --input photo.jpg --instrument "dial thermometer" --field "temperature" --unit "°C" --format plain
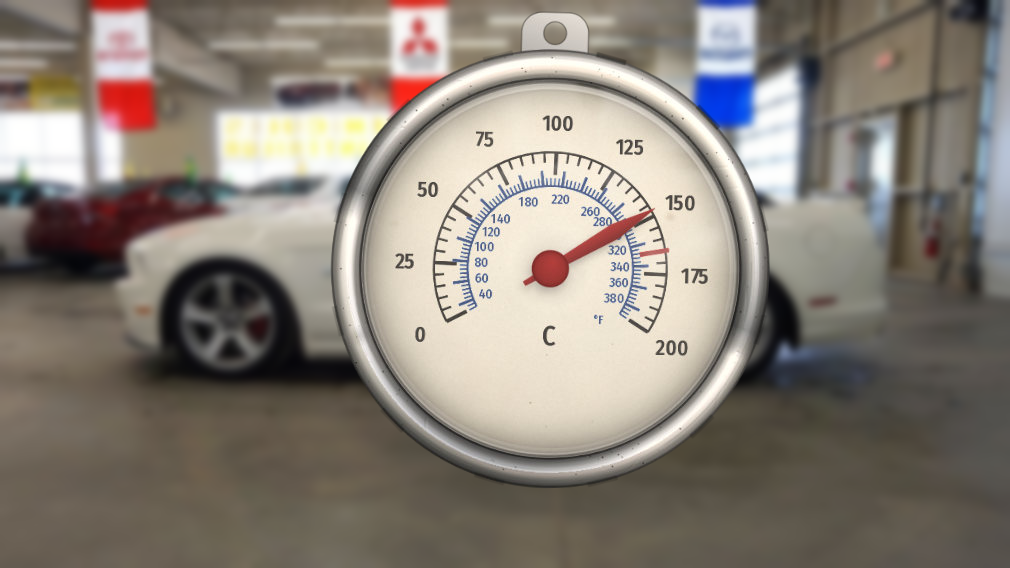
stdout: 147.5 °C
